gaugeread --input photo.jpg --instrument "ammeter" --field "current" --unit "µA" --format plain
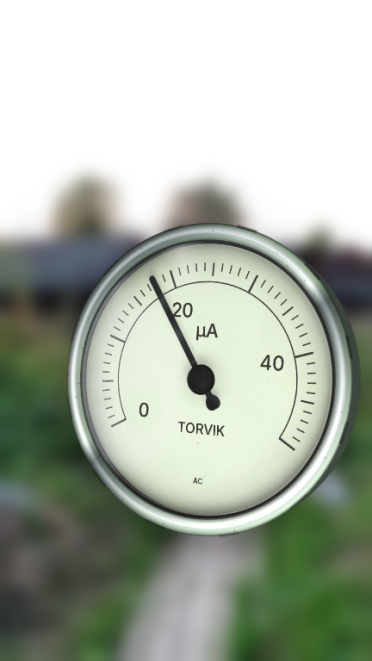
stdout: 18 µA
